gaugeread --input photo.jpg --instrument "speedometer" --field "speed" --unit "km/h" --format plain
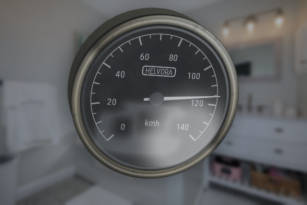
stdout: 115 km/h
